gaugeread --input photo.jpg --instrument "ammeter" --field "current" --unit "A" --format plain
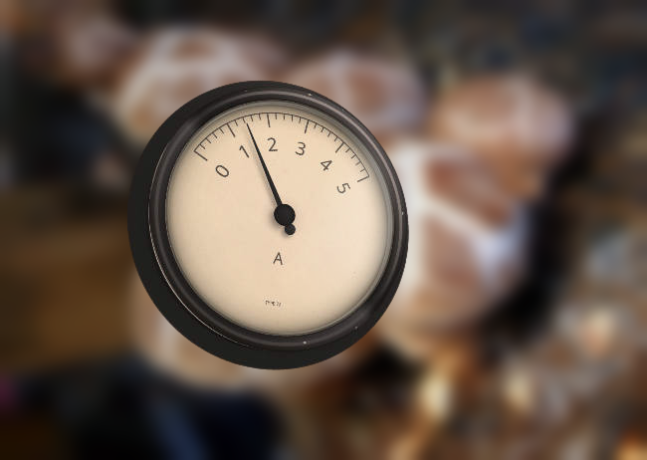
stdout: 1.4 A
